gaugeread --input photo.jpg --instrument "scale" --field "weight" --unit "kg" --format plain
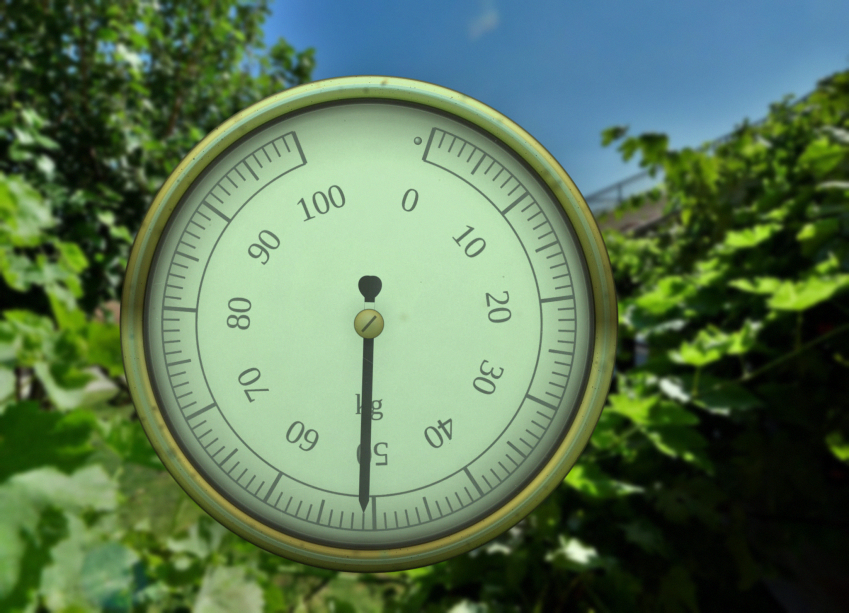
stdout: 51 kg
